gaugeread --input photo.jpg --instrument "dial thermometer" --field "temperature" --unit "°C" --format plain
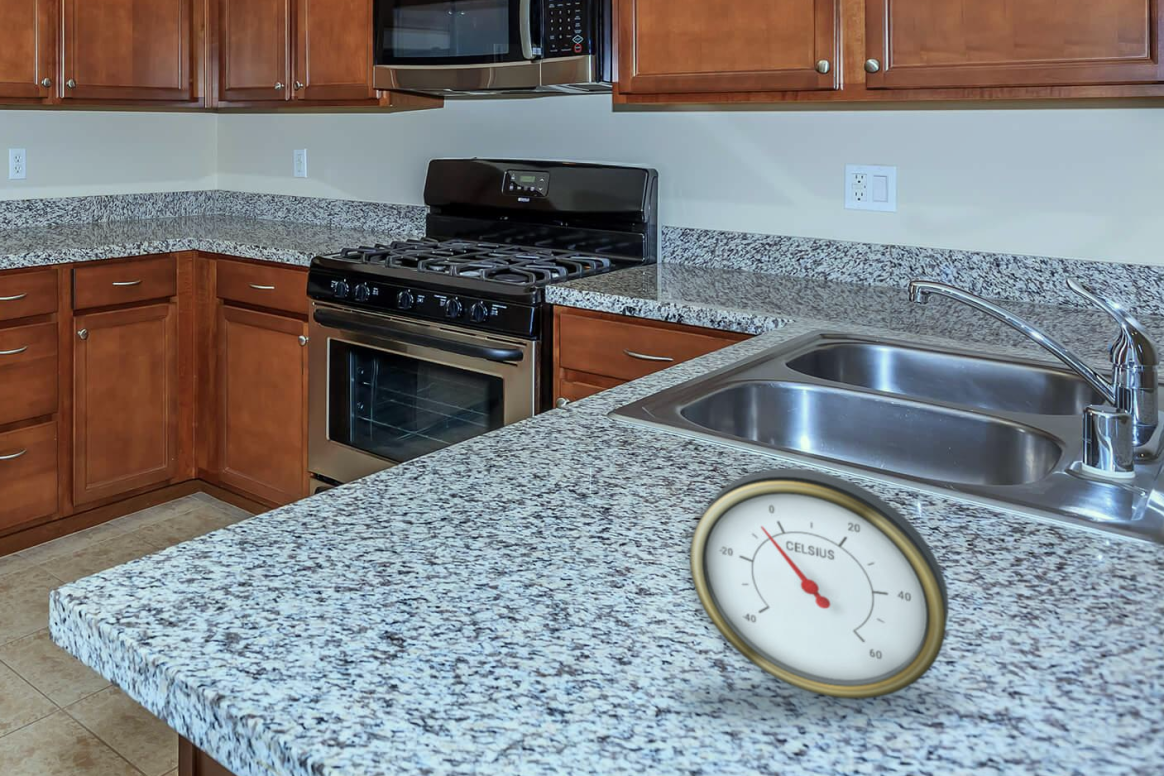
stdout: -5 °C
